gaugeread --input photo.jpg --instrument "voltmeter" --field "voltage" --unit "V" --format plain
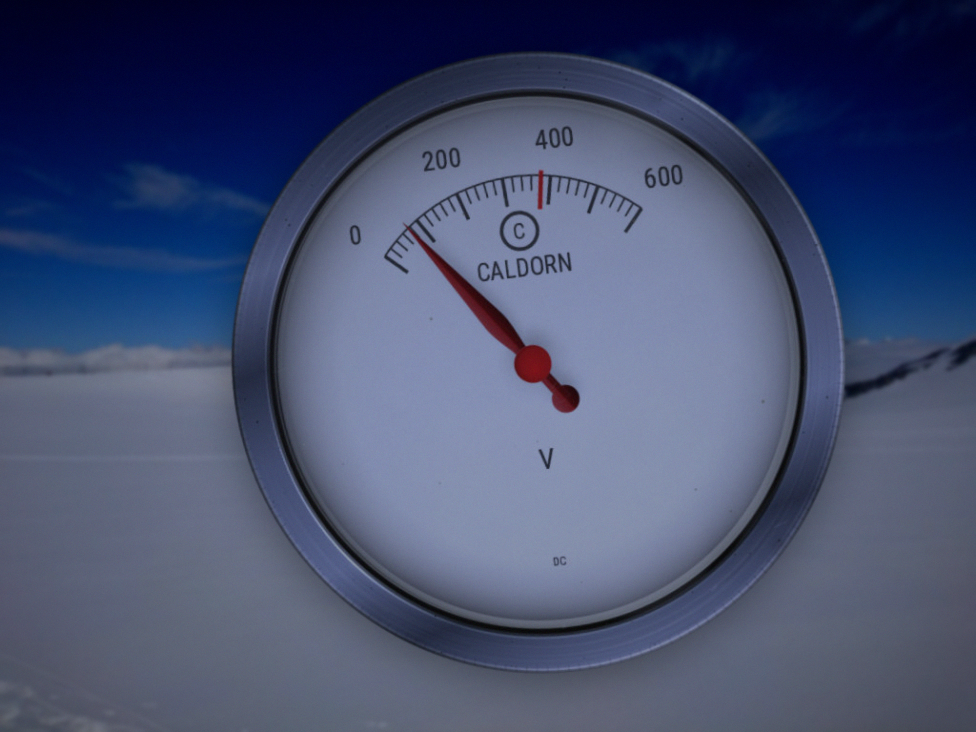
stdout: 80 V
